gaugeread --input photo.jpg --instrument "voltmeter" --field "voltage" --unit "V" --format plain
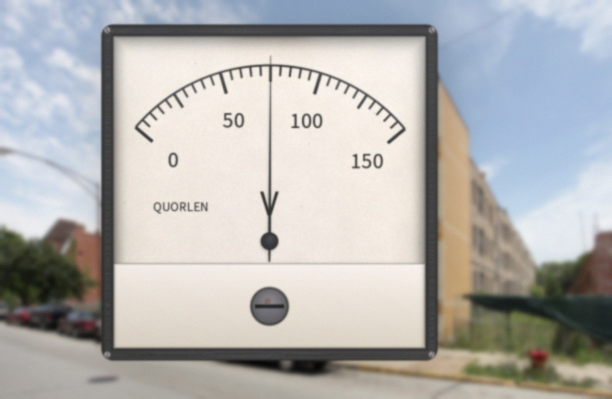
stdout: 75 V
